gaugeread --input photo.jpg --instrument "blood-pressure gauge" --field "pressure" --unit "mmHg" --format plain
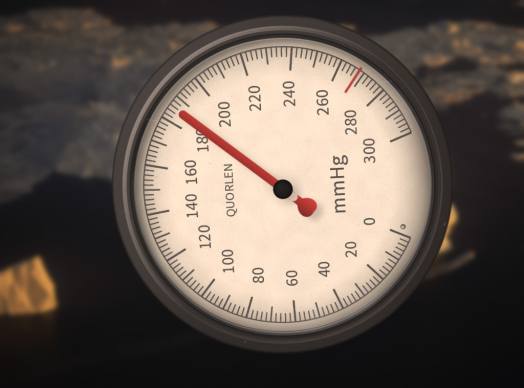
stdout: 186 mmHg
